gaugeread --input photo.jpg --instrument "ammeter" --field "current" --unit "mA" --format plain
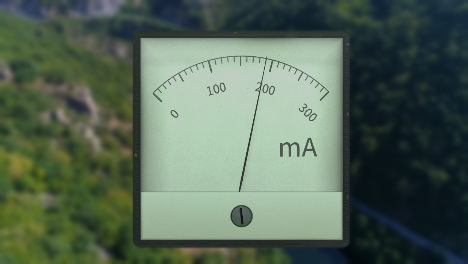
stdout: 190 mA
